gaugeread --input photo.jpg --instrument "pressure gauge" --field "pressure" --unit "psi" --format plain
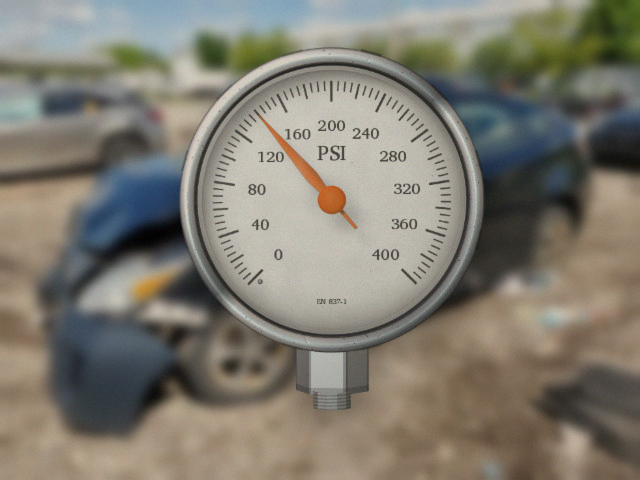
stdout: 140 psi
